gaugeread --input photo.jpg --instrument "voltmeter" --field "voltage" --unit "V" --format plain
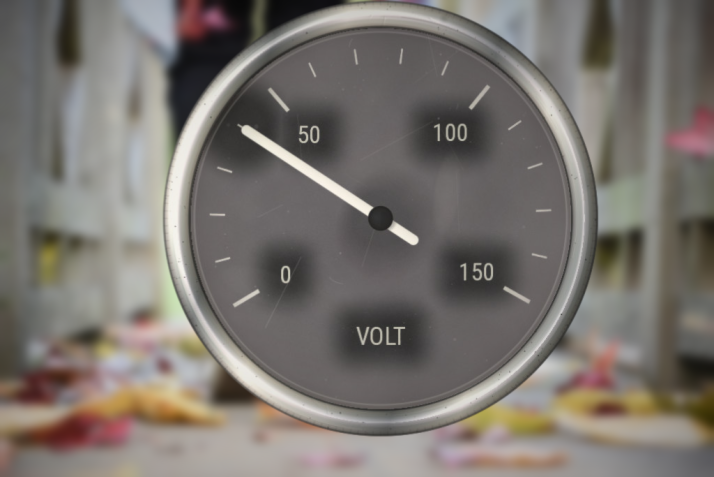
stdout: 40 V
